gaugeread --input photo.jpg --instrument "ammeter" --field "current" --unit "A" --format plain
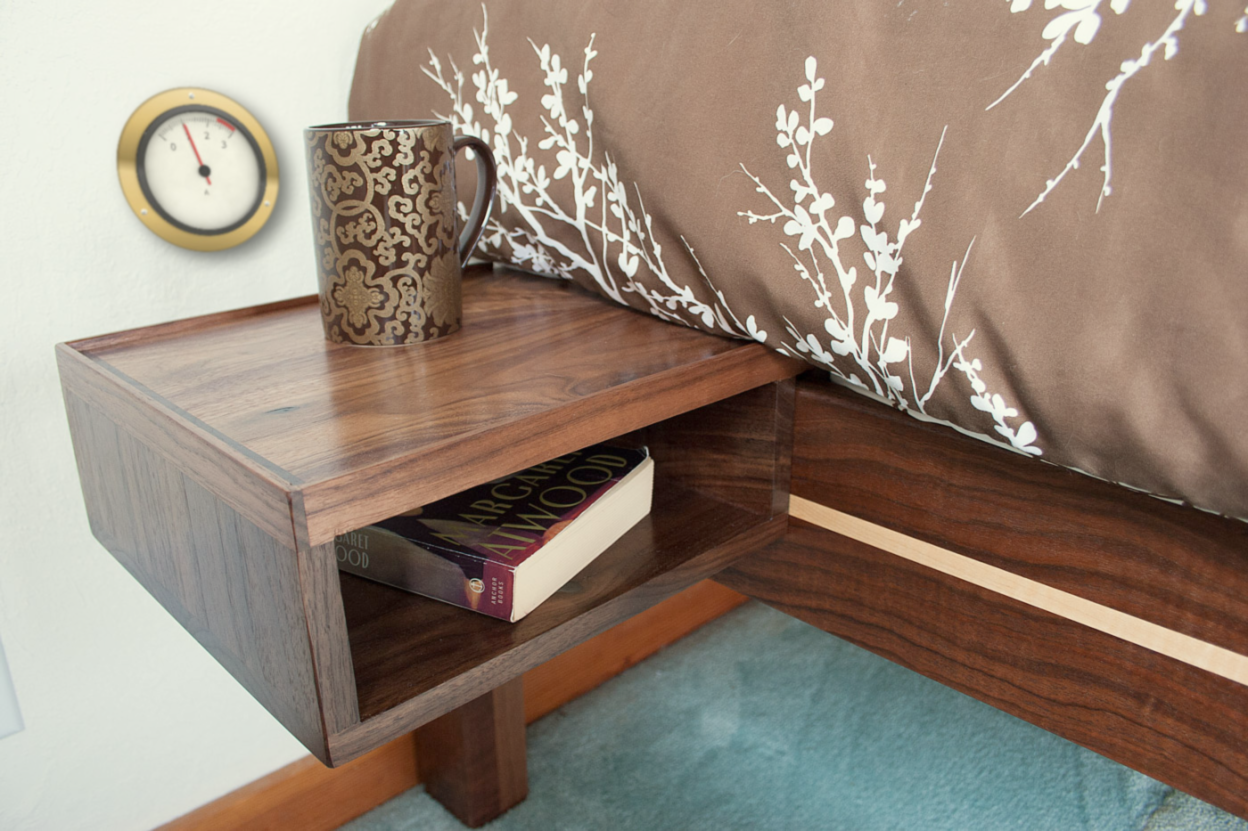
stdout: 1 A
